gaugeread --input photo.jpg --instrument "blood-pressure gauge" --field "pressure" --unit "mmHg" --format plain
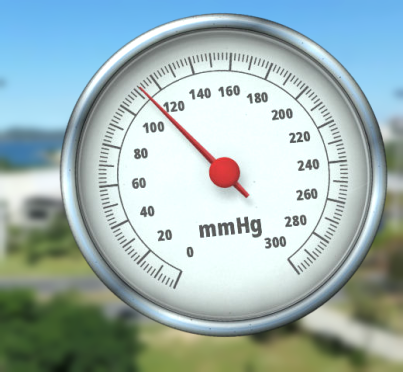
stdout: 112 mmHg
